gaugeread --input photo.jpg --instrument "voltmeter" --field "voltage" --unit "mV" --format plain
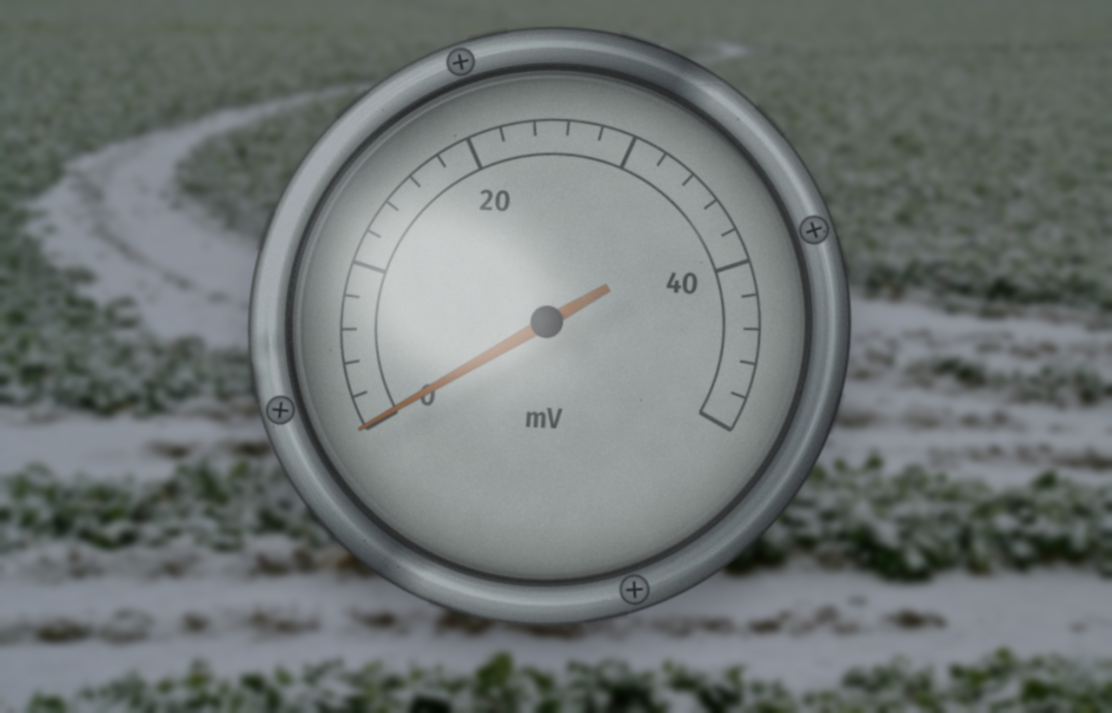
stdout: 0 mV
